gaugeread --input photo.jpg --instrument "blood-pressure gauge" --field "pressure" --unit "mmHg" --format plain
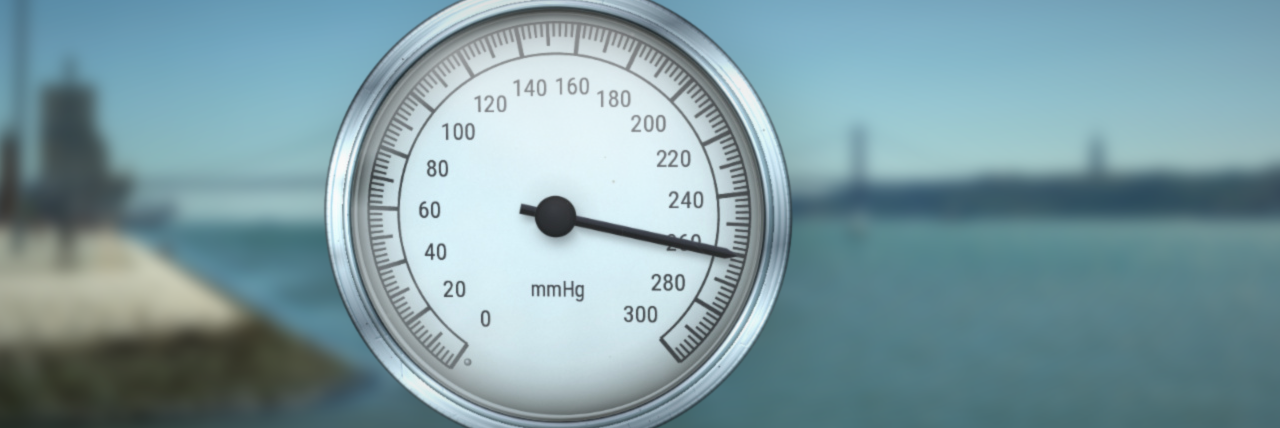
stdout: 260 mmHg
